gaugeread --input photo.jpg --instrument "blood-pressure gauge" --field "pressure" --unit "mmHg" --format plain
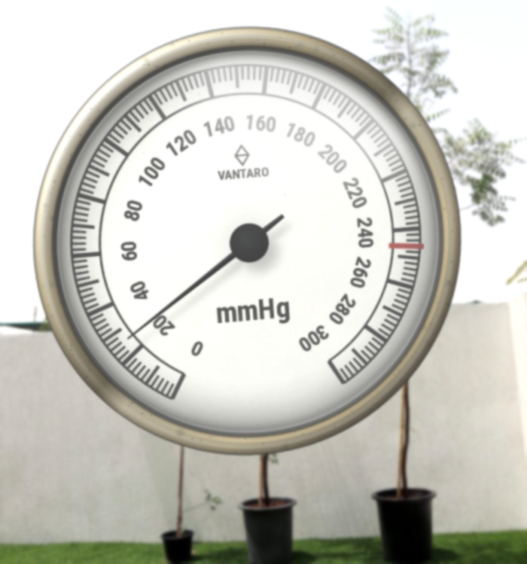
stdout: 26 mmHg
